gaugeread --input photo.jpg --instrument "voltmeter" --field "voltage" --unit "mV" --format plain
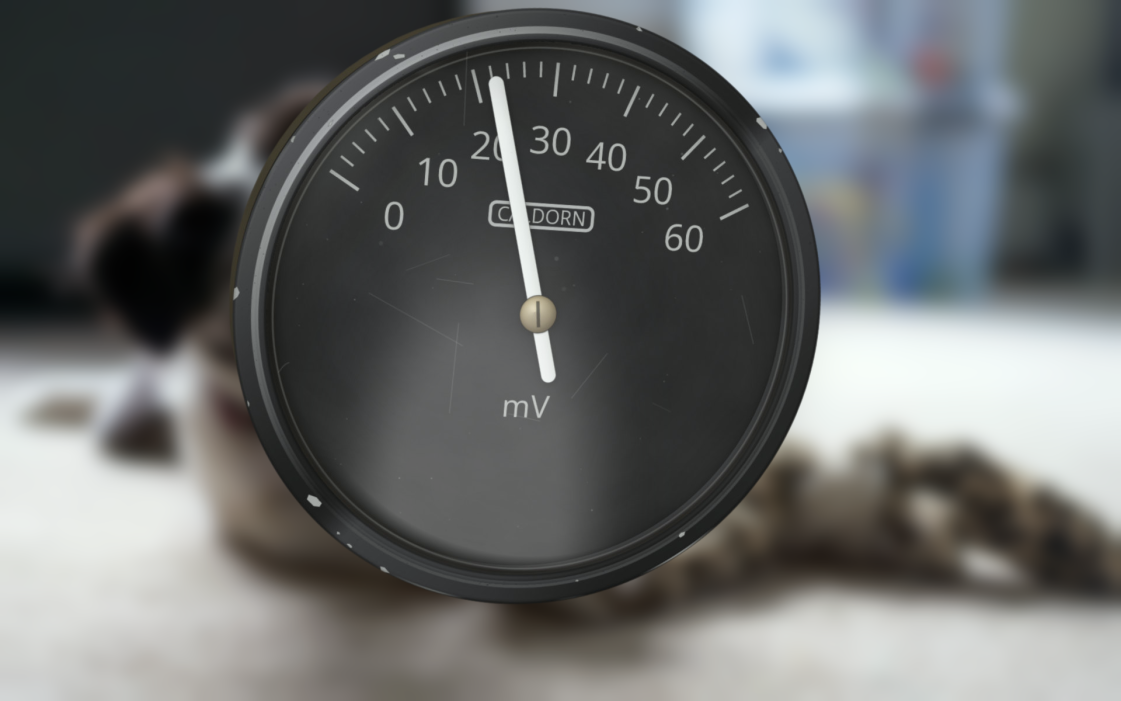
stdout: 22 mV
